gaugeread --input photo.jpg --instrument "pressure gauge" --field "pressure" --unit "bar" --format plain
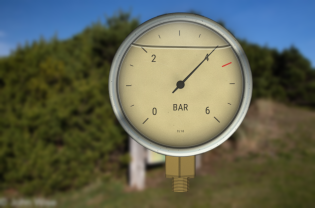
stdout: 4 bar
